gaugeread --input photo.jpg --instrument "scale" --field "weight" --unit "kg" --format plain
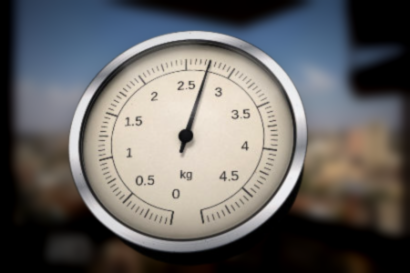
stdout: 2.75 kg
